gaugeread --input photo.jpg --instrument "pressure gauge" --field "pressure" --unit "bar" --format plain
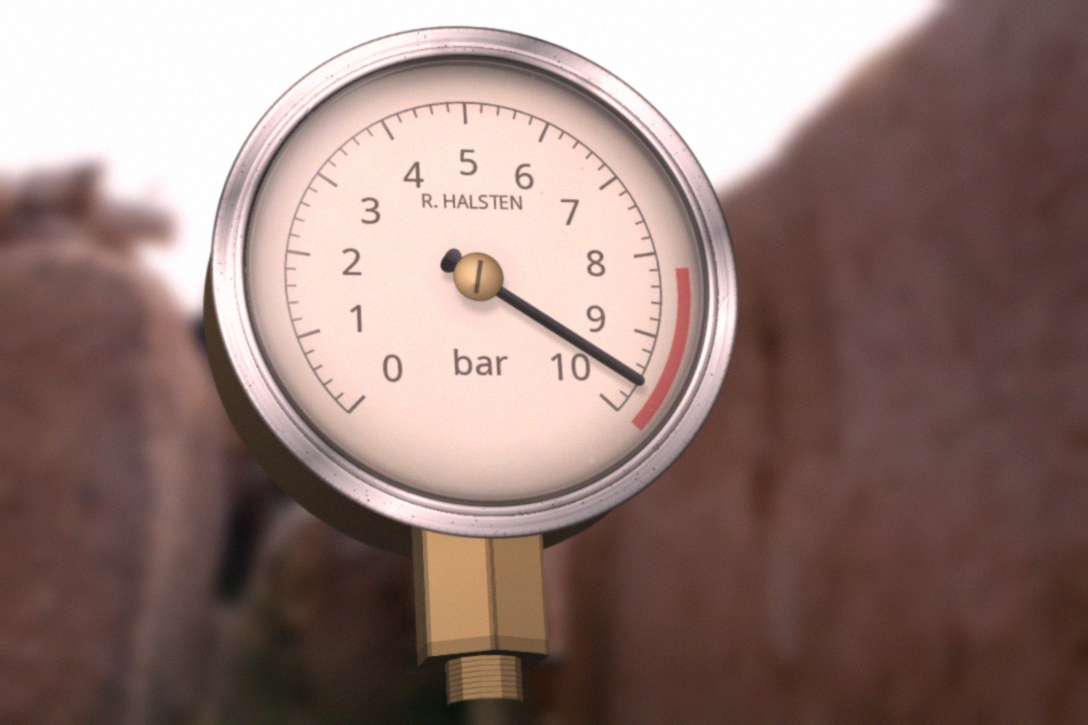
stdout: 9.6 bar
